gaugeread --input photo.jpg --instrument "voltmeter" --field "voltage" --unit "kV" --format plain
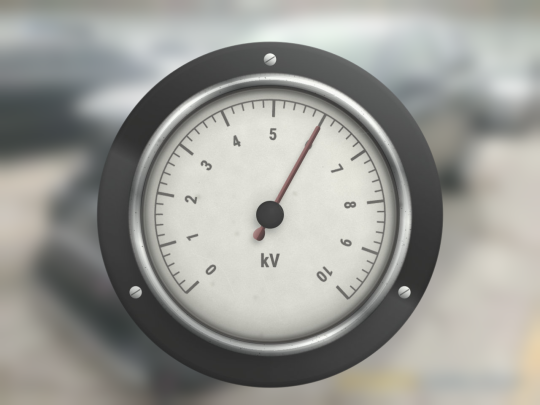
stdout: 6 kV
